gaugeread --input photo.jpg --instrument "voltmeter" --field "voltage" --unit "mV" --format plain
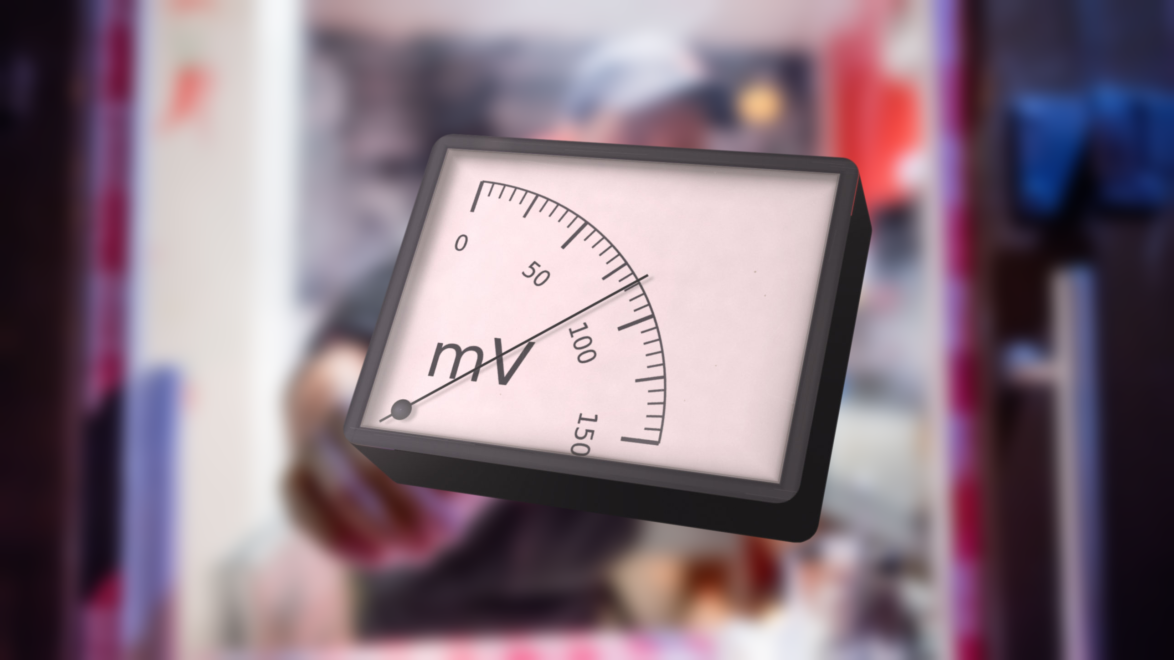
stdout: 85 mV
